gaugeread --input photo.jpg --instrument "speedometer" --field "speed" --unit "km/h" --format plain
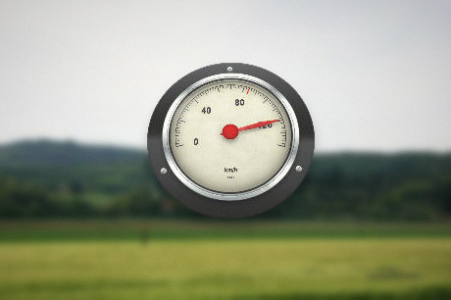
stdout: 120 km/h
